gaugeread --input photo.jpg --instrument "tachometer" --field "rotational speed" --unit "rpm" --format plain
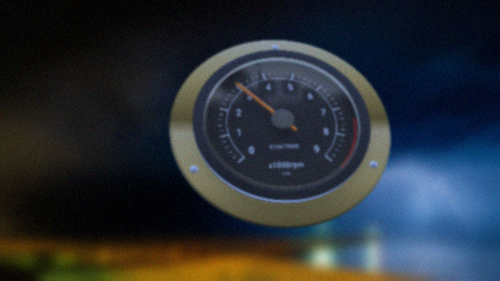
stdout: 3000 rpm
